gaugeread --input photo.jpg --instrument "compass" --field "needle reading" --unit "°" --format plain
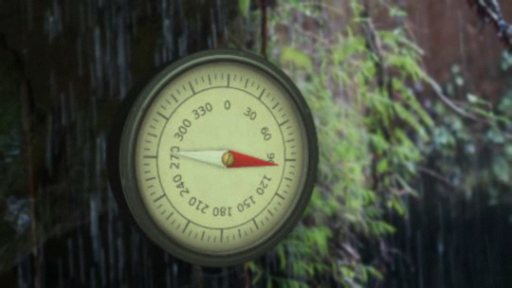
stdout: 95 °
